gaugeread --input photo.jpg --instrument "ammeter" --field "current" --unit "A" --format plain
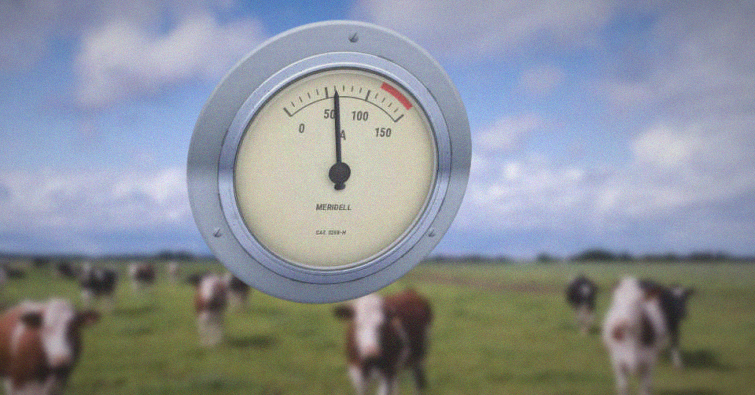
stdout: 60 A
